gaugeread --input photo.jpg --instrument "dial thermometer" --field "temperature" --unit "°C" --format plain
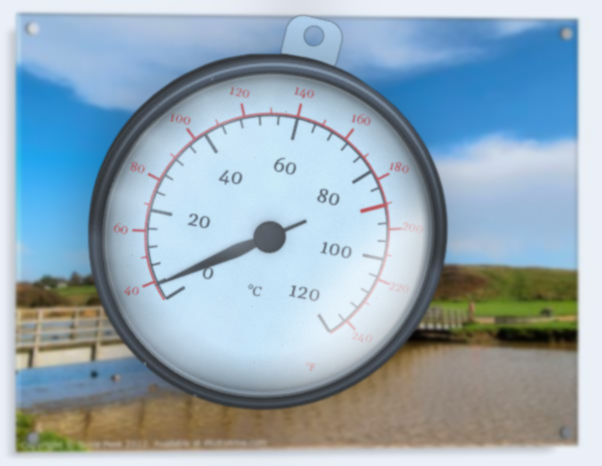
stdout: 4 °C
